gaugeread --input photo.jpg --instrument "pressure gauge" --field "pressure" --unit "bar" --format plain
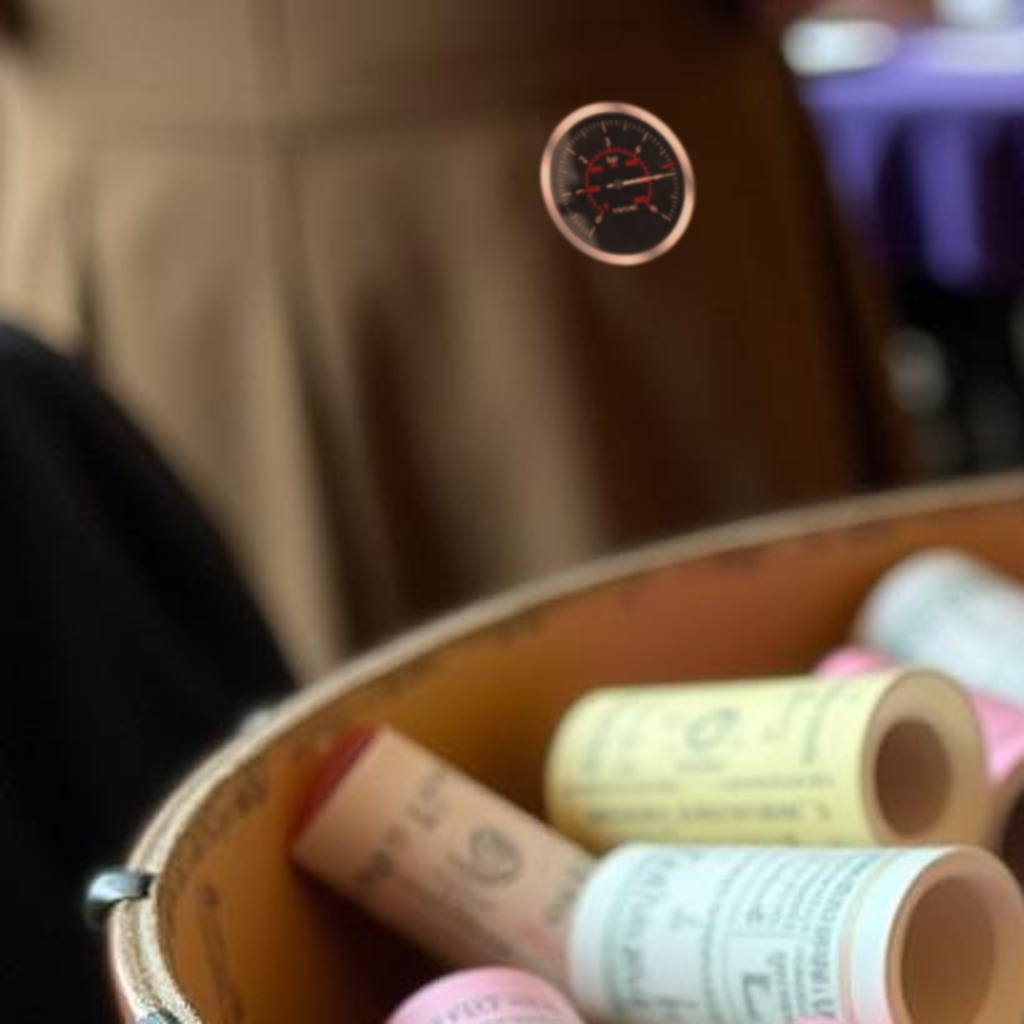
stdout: 5 bar
